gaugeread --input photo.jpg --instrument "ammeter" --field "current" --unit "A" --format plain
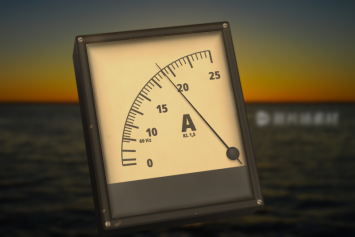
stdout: 19 A
